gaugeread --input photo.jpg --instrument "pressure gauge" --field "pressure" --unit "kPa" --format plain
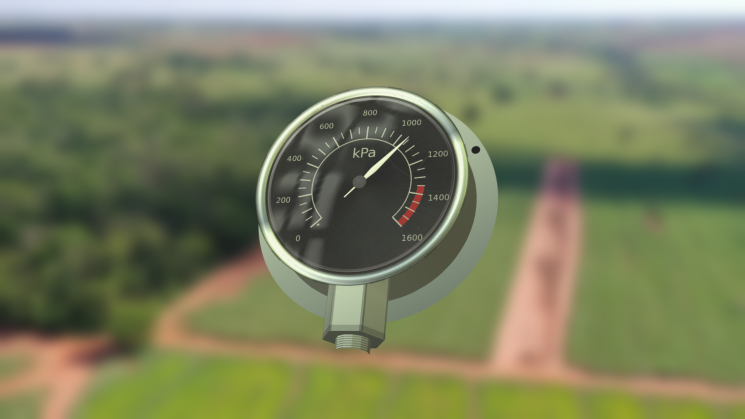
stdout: 1050 kPa
